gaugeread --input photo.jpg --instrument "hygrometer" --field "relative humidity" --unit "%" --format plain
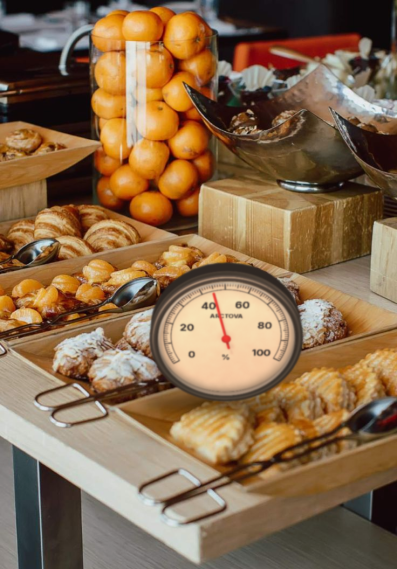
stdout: 45 %
